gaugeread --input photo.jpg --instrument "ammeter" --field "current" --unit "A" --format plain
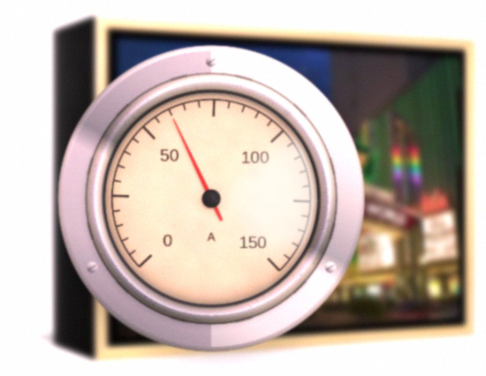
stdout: 60 A
